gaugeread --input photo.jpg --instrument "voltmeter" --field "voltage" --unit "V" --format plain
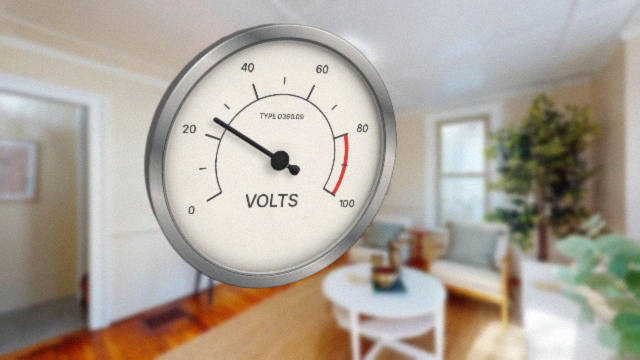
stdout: 25 V
